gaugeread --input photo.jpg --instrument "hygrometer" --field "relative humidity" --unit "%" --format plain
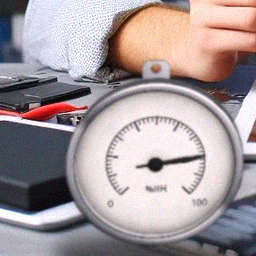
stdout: 80 %
